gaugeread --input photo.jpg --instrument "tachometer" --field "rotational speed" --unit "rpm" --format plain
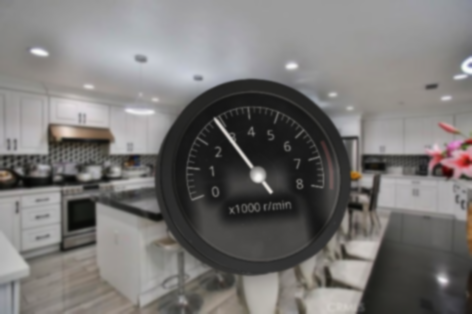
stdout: 2800 rpm
